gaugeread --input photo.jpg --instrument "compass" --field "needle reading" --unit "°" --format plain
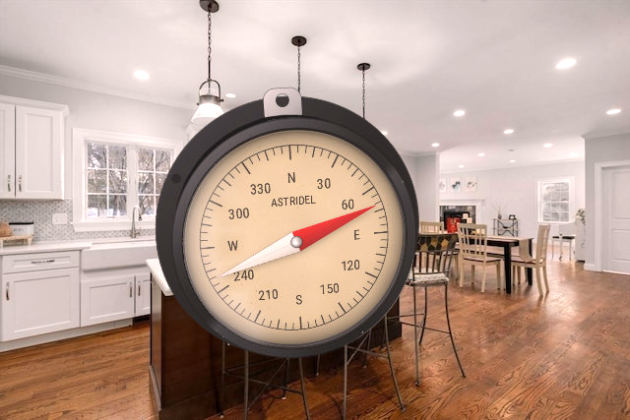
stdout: 70 °
